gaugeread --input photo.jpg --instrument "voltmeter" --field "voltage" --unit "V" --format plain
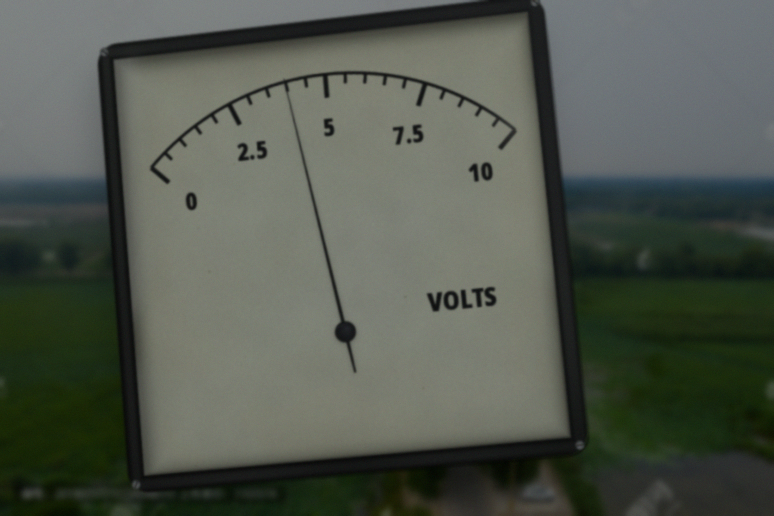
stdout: 4 V
